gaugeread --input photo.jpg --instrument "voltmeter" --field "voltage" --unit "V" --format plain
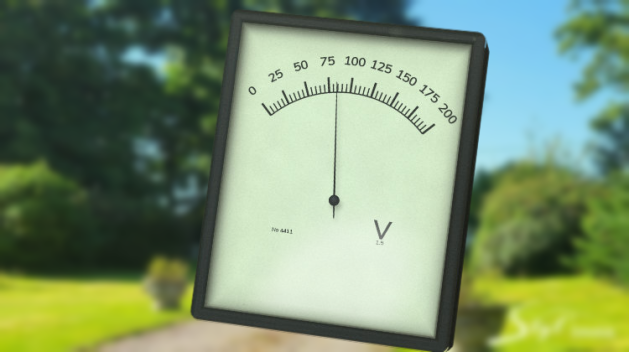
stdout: 85 V
